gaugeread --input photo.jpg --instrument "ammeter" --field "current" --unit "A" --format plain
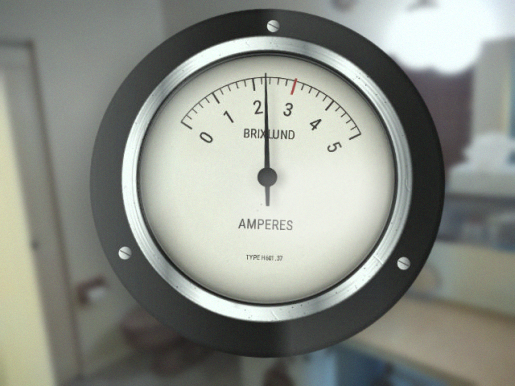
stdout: 2.3 A
